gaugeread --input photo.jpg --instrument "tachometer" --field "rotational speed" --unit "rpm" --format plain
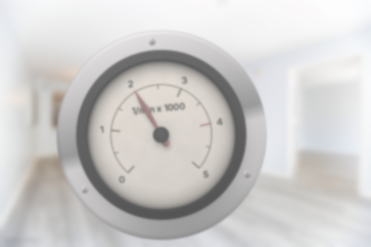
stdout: 2000 rpm
